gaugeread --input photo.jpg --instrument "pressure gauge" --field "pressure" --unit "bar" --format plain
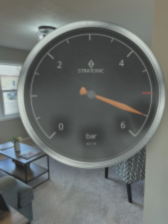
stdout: 5.5 bar
